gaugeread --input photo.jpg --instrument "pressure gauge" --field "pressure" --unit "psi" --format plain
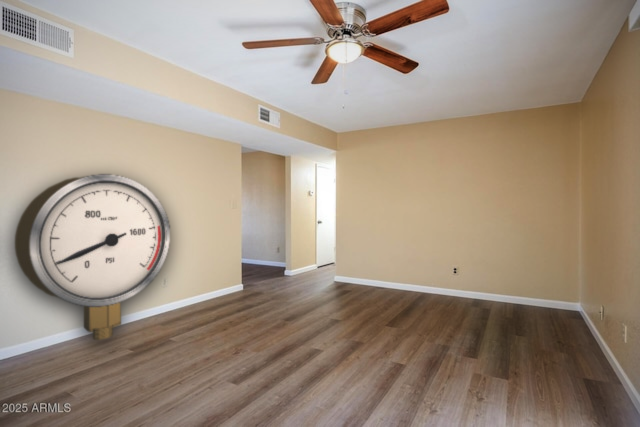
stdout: 200 psi
